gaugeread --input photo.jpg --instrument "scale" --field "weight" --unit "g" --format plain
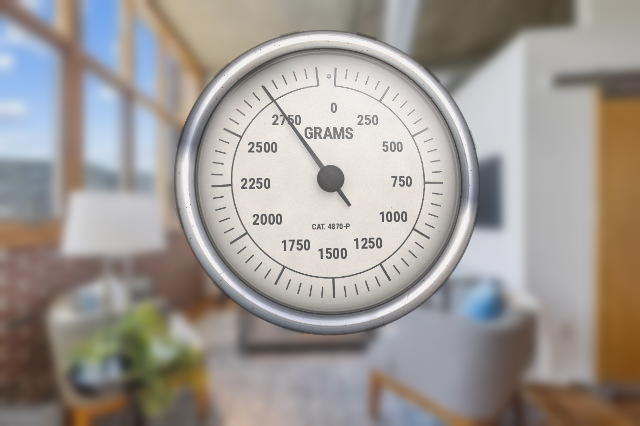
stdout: 2750 g
